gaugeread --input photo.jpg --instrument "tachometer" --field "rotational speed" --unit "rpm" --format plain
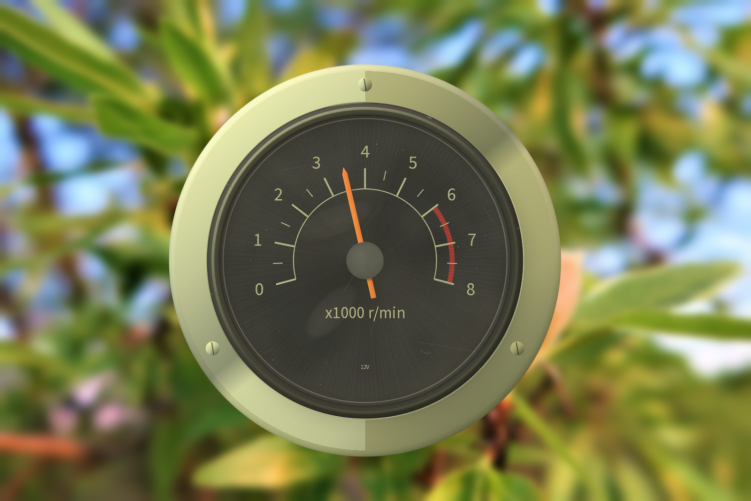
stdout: 3500 rpm
